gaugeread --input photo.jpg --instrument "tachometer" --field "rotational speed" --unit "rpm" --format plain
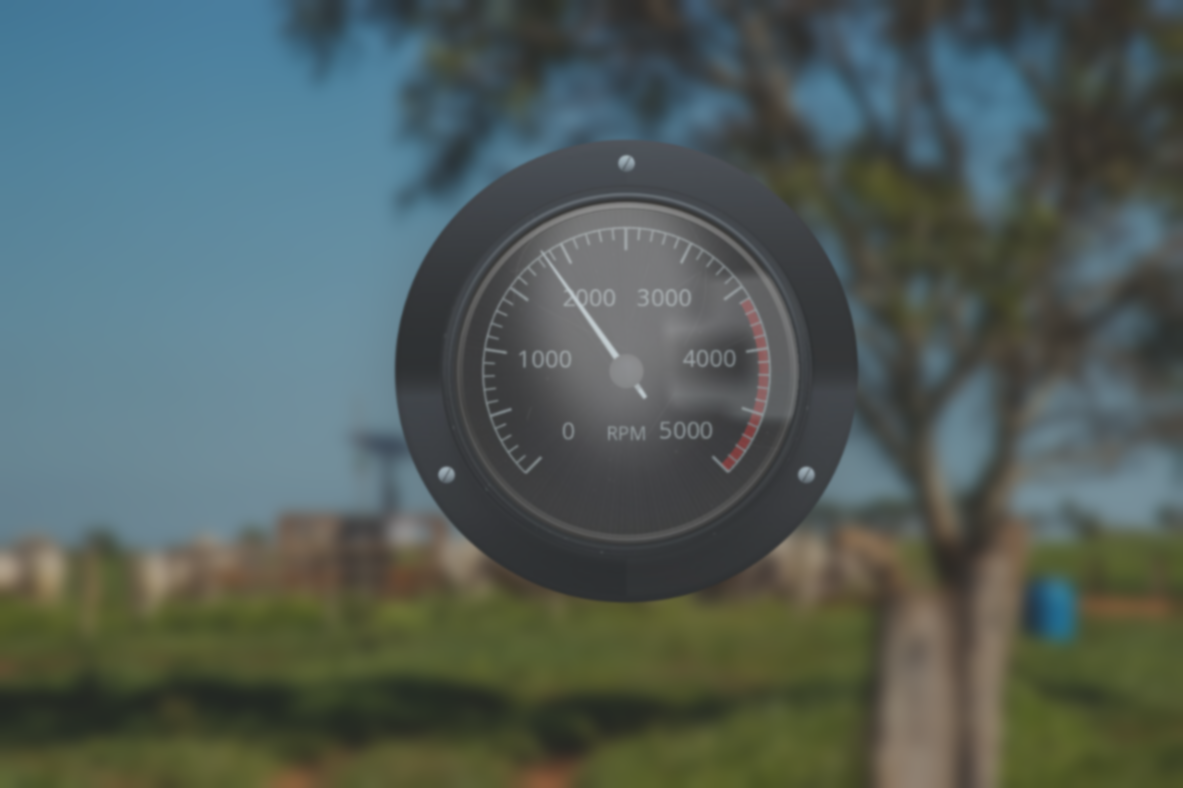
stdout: 1850 rpm
